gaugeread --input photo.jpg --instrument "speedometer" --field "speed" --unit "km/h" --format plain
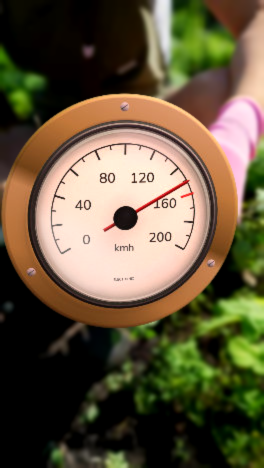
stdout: 150 km/h
